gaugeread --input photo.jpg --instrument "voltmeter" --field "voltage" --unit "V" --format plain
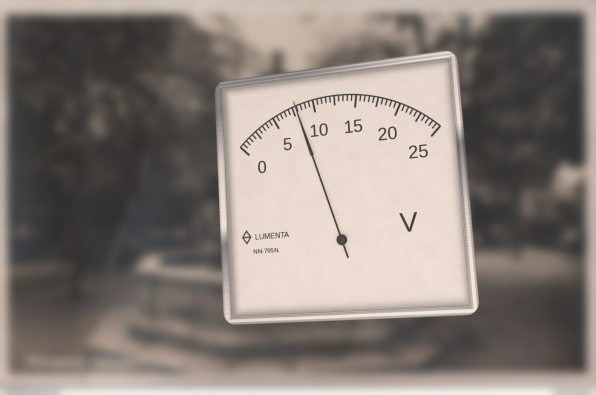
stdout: 8 V
